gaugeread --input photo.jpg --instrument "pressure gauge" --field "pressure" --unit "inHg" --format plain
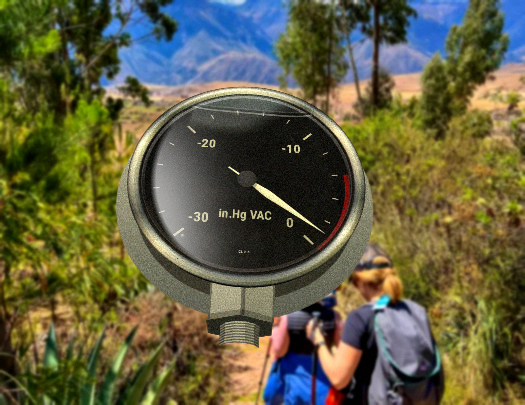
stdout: -1 inHg
